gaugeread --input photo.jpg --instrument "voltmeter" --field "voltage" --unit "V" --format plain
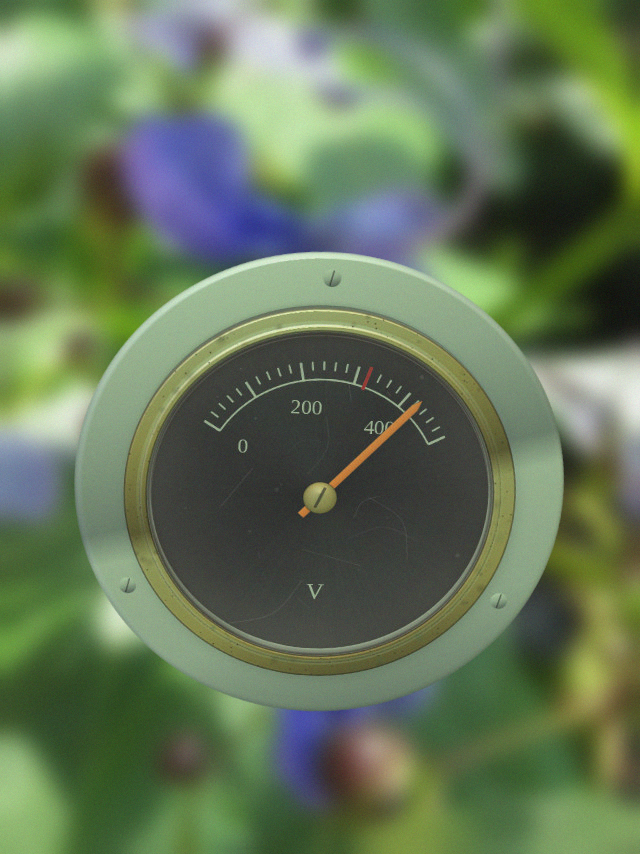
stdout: 420 V
